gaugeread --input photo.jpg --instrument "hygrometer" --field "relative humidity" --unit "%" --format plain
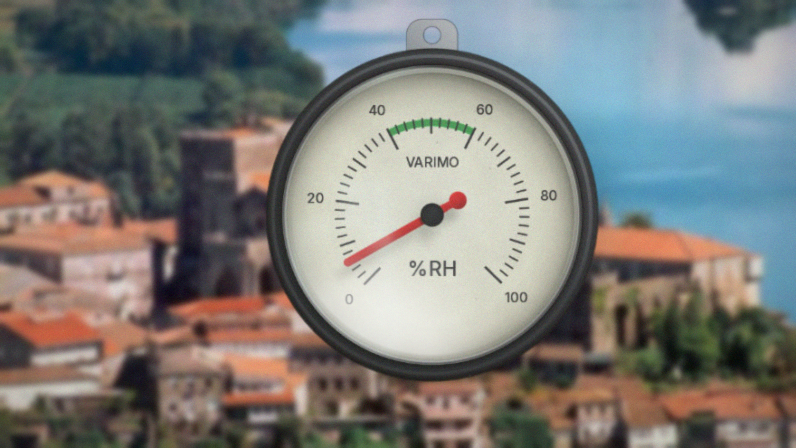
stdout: 6 %
